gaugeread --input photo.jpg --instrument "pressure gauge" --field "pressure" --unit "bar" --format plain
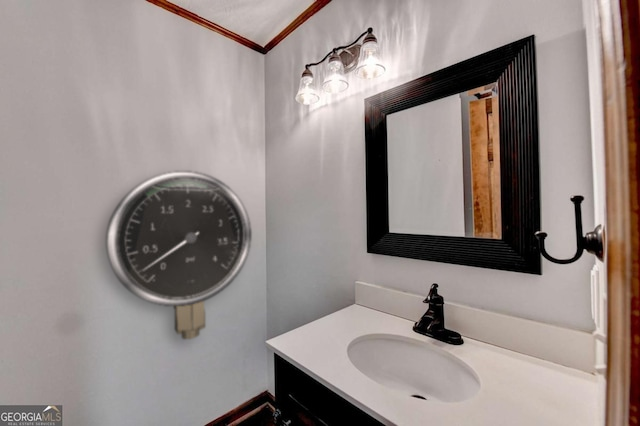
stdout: 0.2 bar
